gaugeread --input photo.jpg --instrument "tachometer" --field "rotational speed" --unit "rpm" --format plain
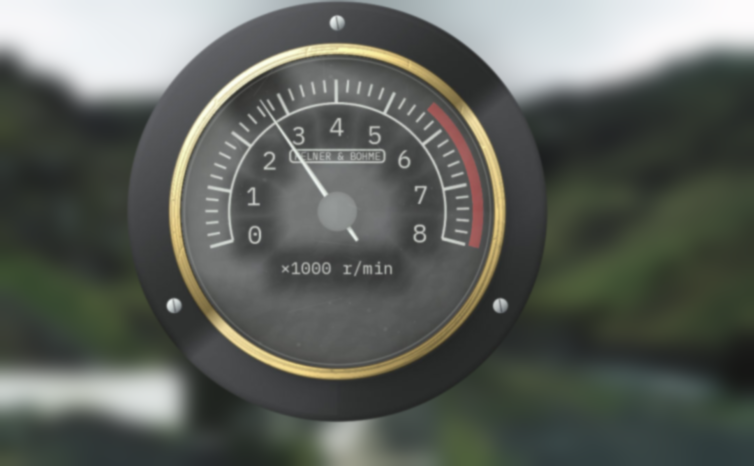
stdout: 2700 rpm
